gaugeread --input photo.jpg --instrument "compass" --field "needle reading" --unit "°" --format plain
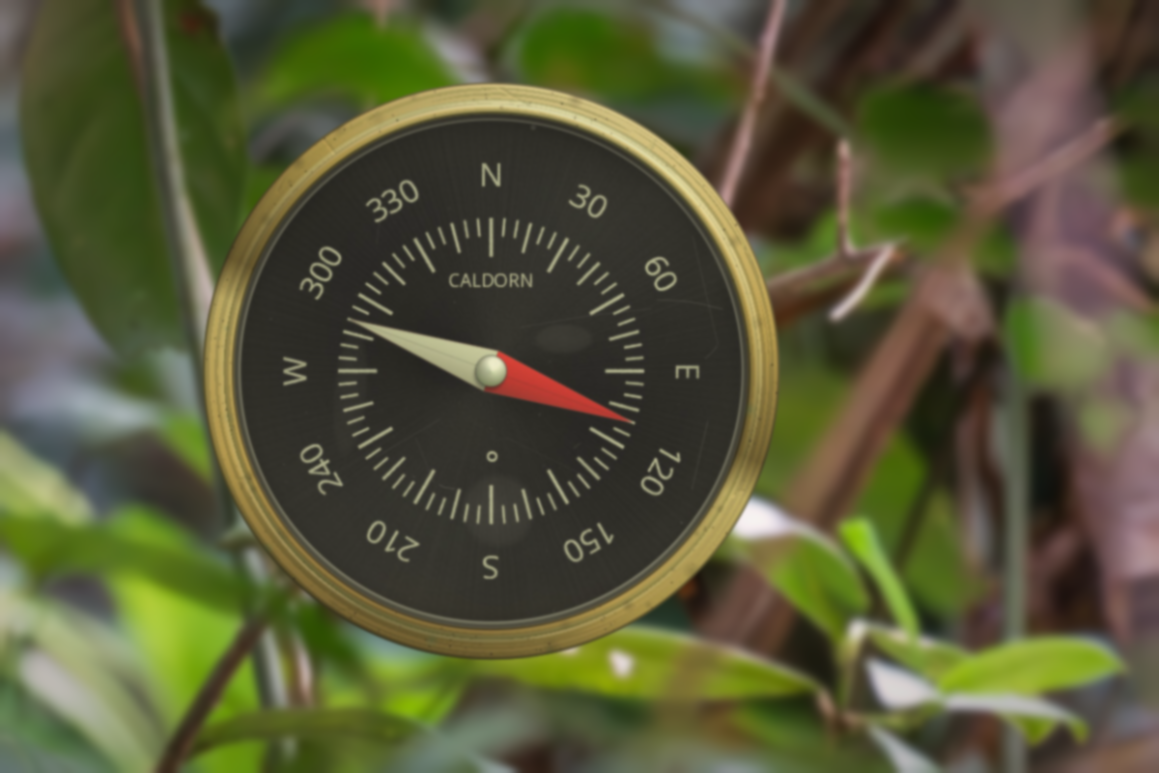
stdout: 110 °
